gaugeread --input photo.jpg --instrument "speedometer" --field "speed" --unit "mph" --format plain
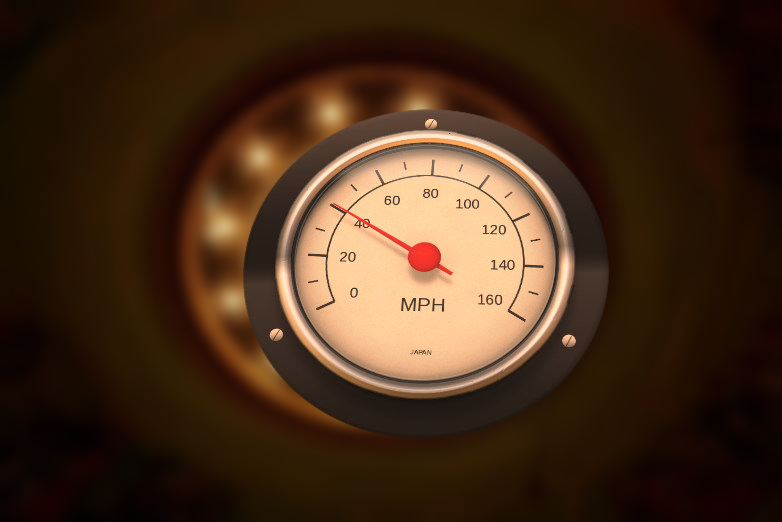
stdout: 40 mph
